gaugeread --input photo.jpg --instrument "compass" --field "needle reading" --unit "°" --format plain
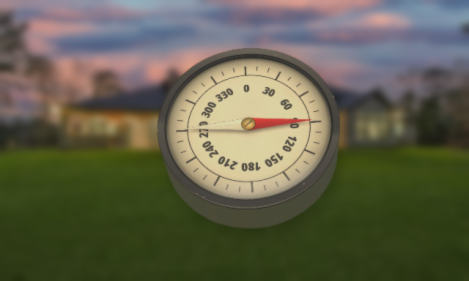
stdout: 90 °
